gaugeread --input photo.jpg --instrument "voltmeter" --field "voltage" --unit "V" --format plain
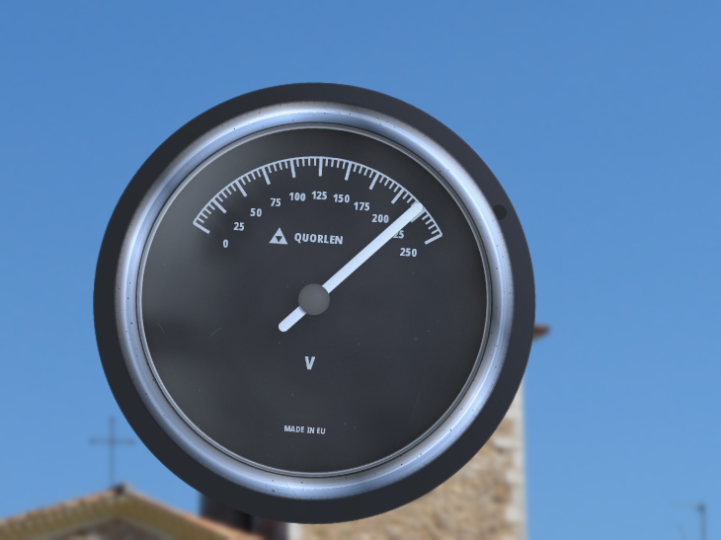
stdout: 220 V
